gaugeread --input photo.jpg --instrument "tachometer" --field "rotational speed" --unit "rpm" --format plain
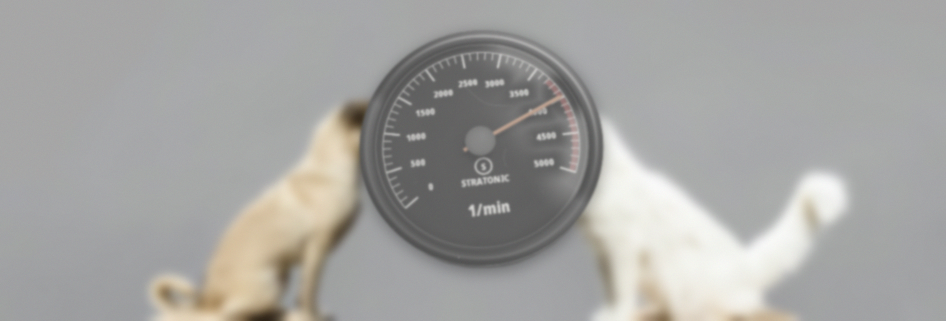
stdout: 4000 rpm
